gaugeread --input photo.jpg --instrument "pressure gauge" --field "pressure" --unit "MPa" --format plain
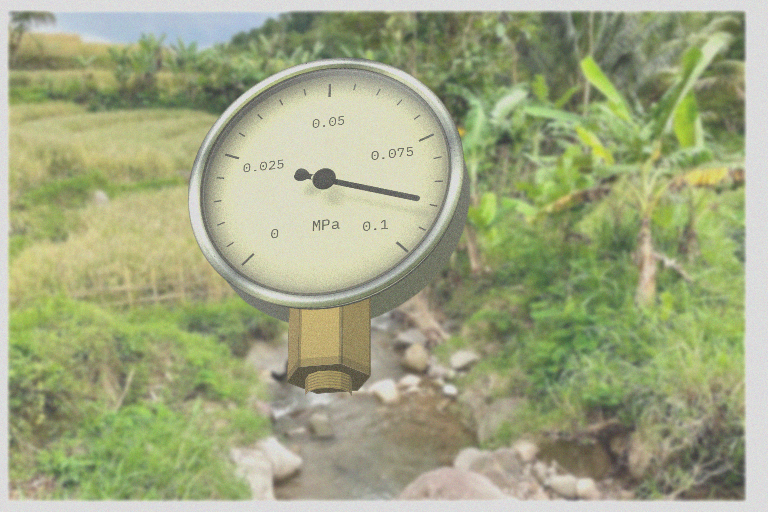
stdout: 0.09 MPa
